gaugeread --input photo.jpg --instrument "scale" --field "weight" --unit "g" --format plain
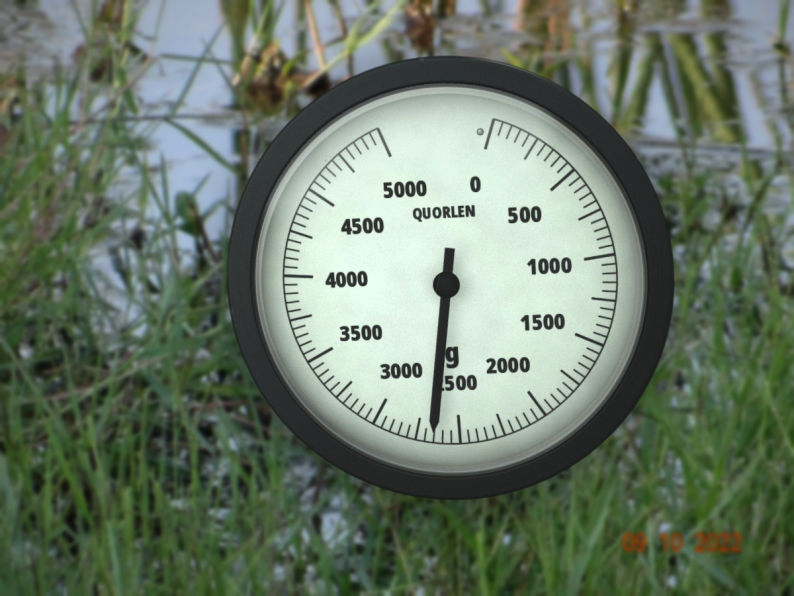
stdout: 2650 g
